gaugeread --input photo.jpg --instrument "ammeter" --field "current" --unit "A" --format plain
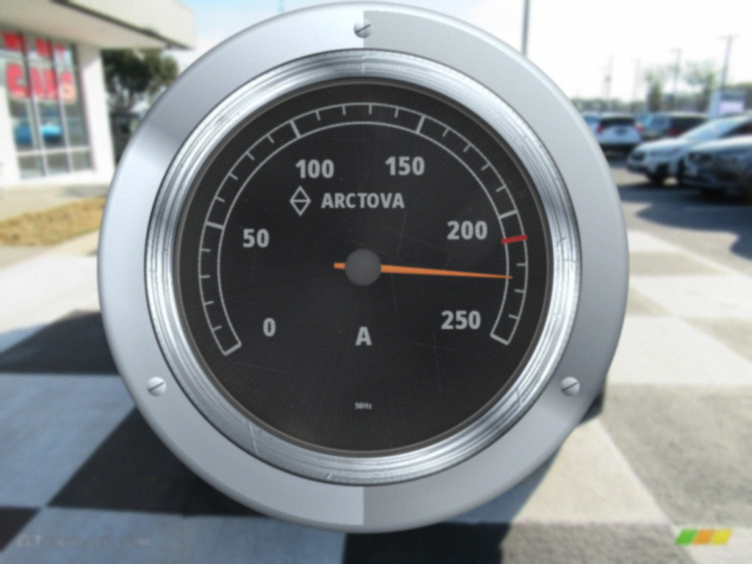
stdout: 225 A
